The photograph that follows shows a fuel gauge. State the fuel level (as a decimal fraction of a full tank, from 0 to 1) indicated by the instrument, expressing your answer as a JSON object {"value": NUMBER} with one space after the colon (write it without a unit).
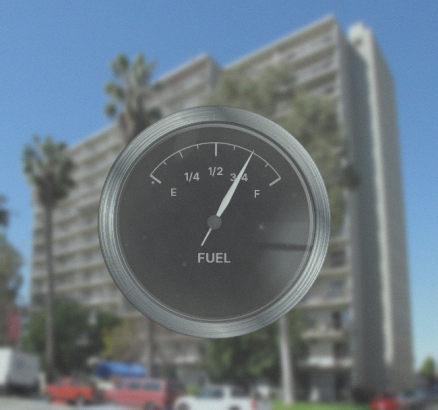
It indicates {"value": 0.75}
